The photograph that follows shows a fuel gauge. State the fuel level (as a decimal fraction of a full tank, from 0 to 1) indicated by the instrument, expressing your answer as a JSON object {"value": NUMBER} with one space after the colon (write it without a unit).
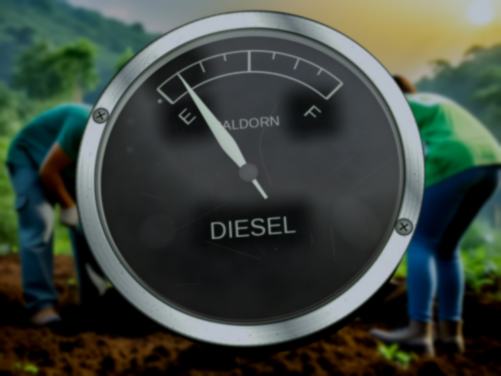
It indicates {"value": 0.125}
